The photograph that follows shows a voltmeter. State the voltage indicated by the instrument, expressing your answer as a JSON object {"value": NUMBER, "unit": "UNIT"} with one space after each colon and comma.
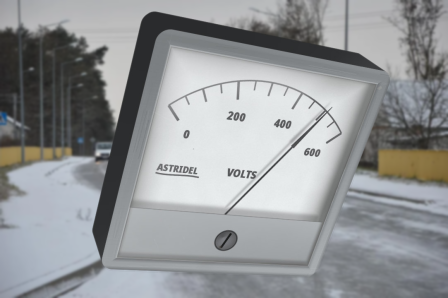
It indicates {"value": 500, "unit": "V"}
